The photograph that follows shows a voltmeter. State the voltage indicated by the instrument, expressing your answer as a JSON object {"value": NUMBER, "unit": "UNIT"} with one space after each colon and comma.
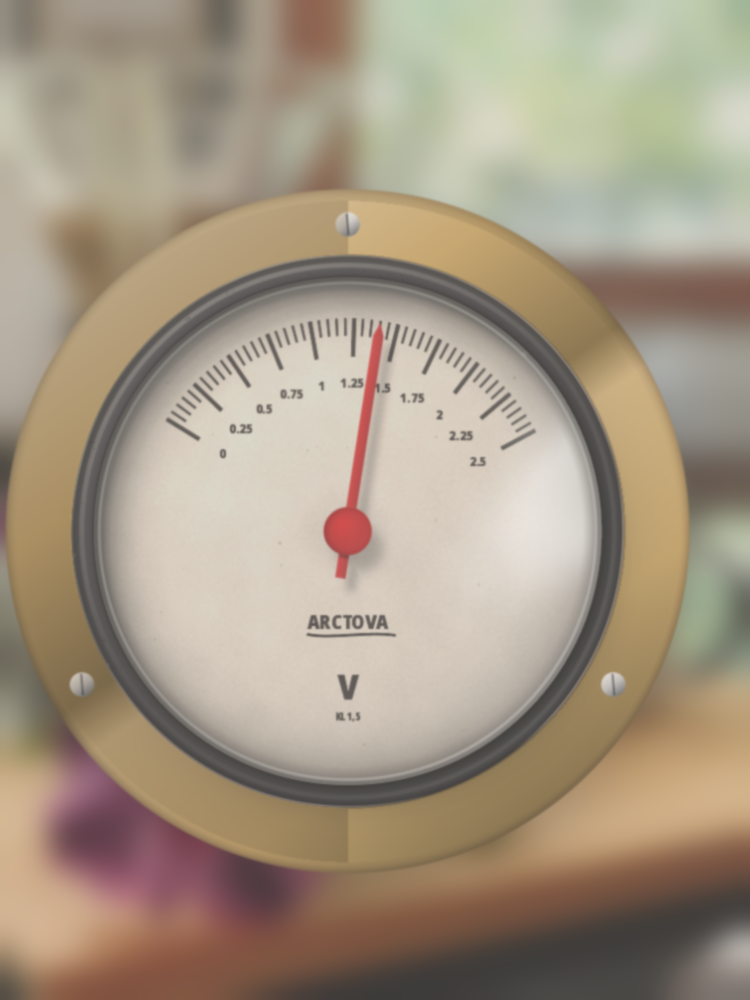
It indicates {"value": 1.4, "unit": "V"}
